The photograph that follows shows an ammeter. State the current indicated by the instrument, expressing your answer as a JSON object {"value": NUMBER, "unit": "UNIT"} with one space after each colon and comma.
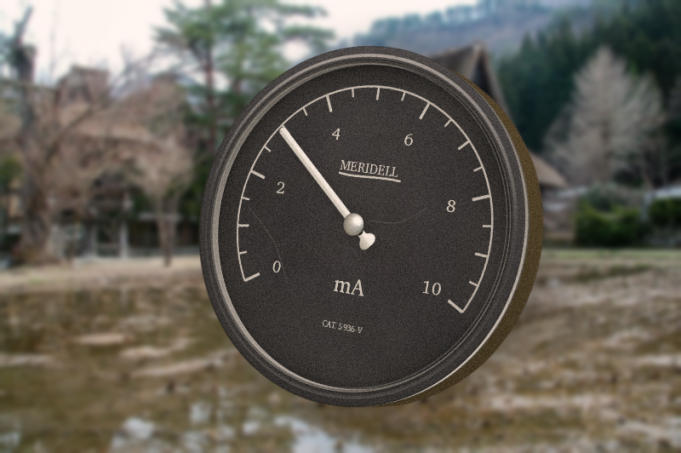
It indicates {"value": 3, "unit": "mA"}
